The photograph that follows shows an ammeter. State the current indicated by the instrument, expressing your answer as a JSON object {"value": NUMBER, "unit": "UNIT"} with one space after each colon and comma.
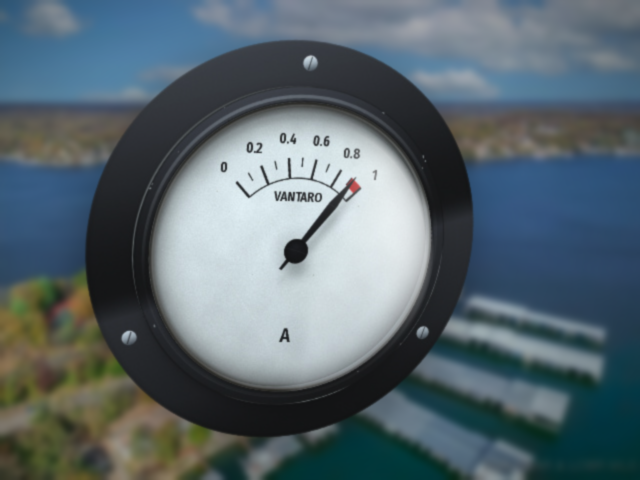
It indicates {"value": 0.9, "unit": "A"}
